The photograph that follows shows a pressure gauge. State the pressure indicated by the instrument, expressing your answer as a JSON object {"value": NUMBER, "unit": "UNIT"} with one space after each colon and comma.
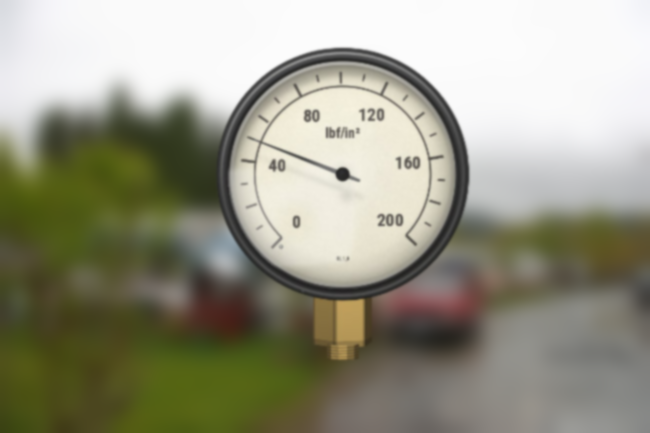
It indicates {"value": 50, "unit": "psi"}
